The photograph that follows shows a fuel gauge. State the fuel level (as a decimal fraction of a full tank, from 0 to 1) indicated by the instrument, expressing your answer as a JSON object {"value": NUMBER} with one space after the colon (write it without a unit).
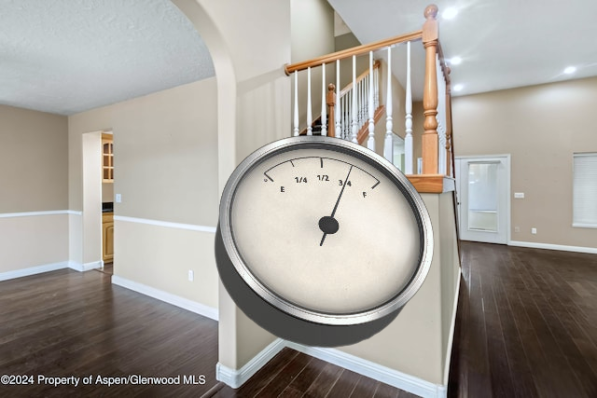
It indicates {"value": 0.75}
